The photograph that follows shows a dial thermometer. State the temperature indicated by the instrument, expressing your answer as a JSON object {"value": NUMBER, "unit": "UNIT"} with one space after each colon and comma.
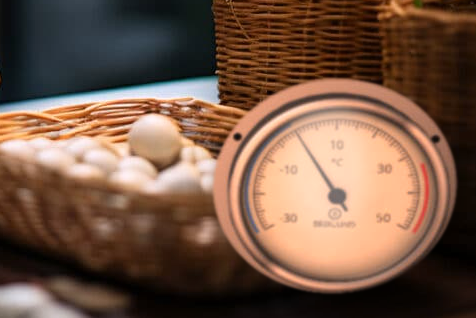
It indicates {"value": 0, "unit": "°C"}
